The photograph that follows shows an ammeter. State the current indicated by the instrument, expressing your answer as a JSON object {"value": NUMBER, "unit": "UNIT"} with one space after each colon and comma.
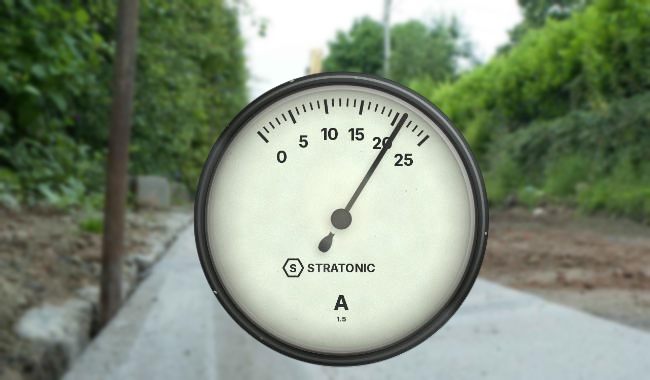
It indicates {"value": 21, "unit": "A"}
